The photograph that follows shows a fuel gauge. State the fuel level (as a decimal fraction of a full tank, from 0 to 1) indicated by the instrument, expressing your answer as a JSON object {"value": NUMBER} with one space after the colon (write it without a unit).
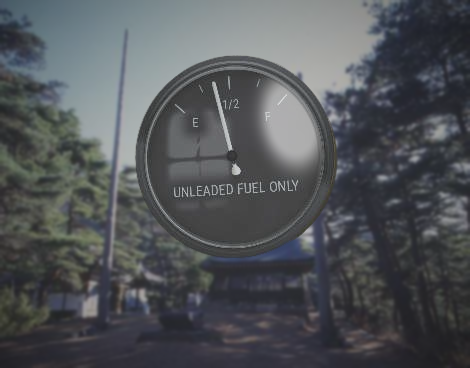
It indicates {"value": 0.375}
